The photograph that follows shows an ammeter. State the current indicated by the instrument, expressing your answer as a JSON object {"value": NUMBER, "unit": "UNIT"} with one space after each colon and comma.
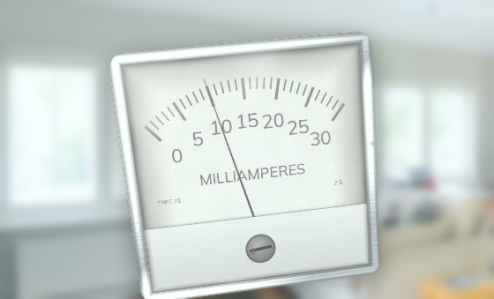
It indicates {"value": 10, "unit": "mA"}
